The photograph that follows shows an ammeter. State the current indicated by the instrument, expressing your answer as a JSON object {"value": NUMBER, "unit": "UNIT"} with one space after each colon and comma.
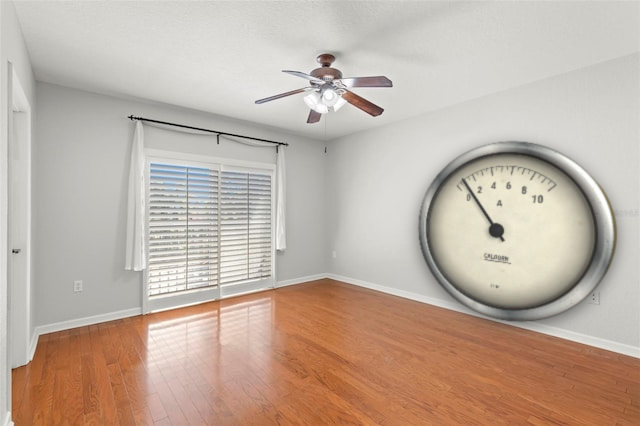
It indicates {"value": 1, "unit": "A"}
